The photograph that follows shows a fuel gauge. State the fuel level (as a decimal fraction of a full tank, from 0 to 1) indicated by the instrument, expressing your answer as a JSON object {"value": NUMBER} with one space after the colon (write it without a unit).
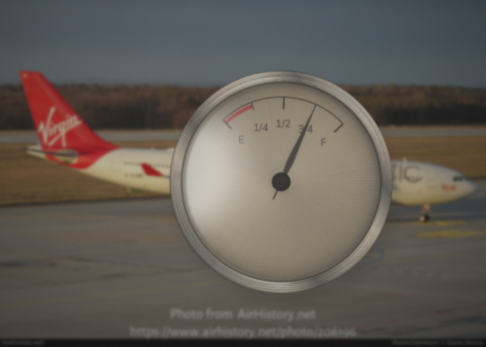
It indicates {"value": 0.75}
